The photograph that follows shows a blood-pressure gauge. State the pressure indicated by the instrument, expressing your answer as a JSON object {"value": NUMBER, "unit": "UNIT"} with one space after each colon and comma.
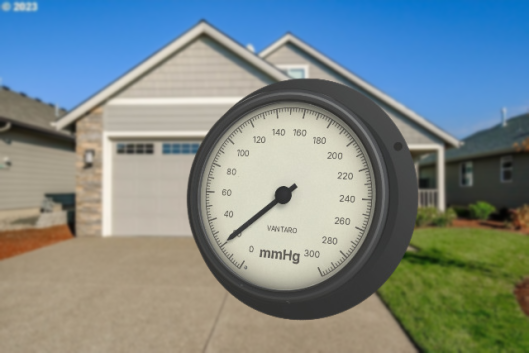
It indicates {"value": 20, "unit": "mmHg"}
